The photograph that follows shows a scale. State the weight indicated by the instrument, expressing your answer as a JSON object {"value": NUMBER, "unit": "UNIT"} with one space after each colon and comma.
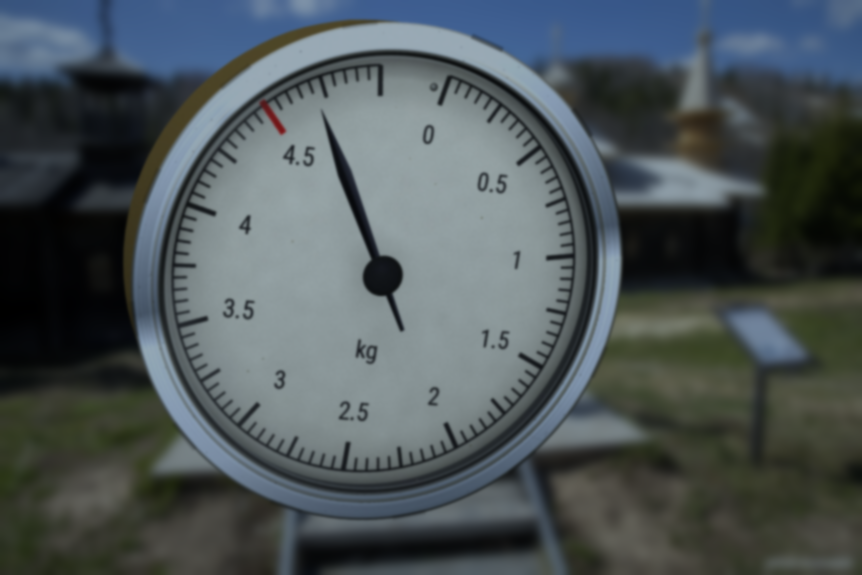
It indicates {"value": 4.7, "unit": "kg"}
